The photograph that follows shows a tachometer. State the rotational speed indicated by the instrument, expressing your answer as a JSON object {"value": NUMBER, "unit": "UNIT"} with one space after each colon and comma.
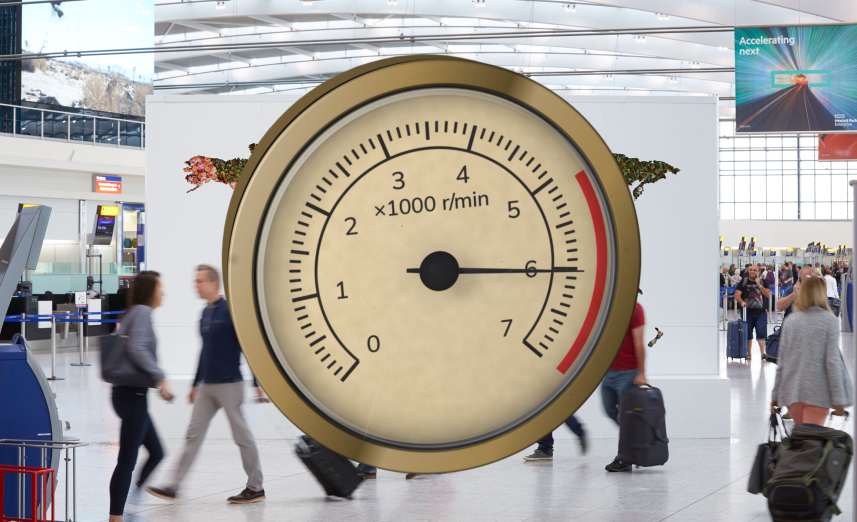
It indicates {"value": 6000, "unit": "rpm"}
